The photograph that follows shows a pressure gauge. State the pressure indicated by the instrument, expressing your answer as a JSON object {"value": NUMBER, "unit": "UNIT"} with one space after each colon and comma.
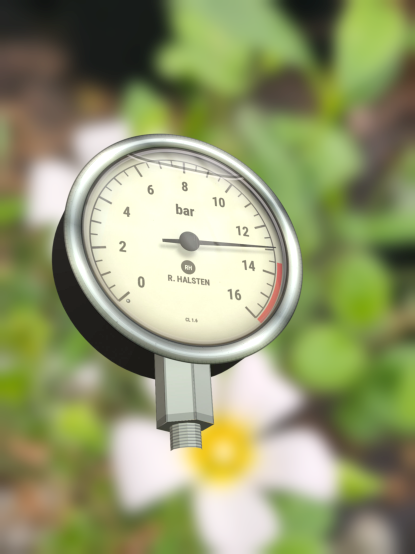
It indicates {"value": 13, "unit": "bar"}
